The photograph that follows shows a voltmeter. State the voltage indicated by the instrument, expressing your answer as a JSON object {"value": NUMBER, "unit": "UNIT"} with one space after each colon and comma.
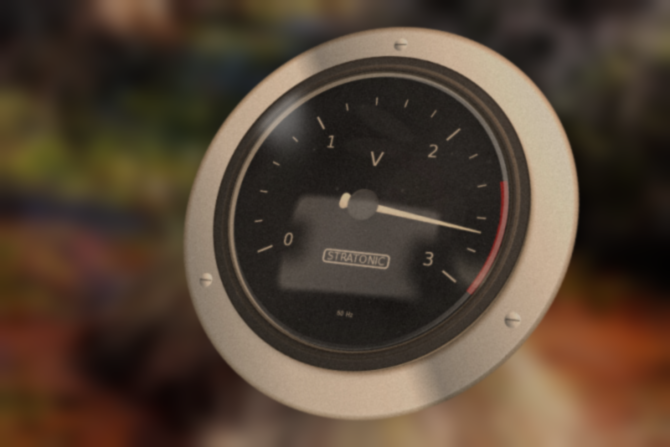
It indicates {"value": 2.7, "unit": "V"}
